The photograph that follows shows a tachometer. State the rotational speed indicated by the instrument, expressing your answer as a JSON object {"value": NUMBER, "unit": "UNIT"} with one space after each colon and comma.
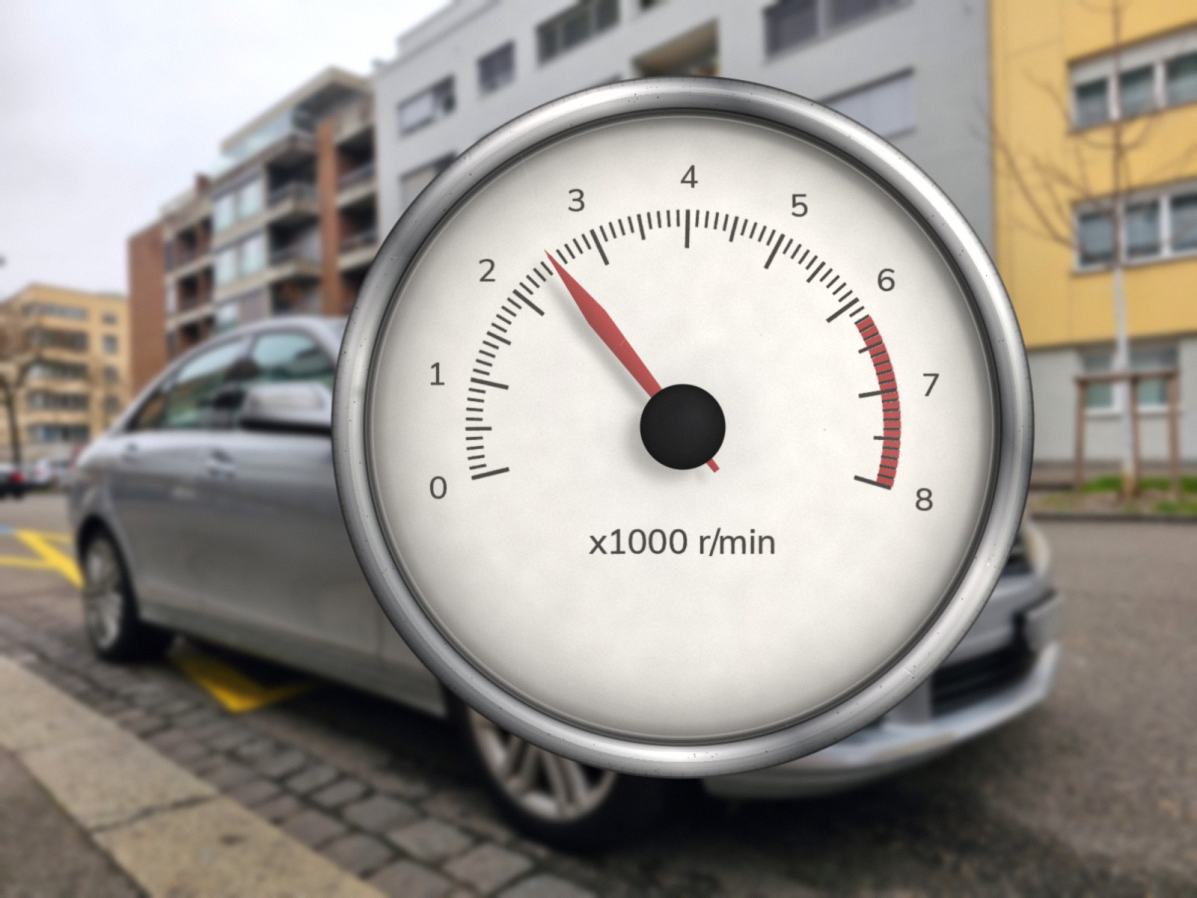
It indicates {"value": 2500, "unit": "rpm"}
